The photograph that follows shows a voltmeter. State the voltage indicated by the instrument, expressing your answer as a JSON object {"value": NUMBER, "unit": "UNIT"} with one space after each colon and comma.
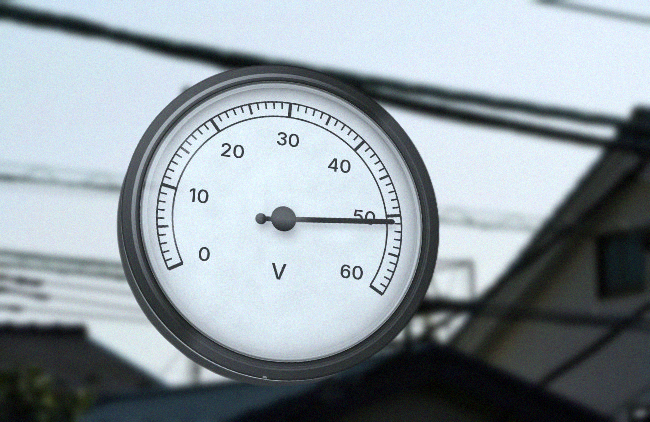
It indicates {"value": 51, "unit": "V"}
